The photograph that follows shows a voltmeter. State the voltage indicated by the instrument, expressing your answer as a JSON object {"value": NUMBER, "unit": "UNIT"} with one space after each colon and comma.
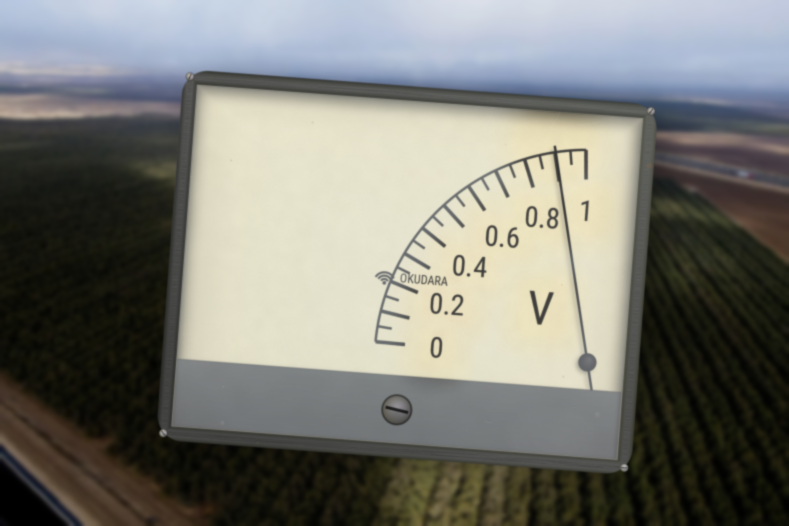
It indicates {"value": 0.9, "unit": "V"}
